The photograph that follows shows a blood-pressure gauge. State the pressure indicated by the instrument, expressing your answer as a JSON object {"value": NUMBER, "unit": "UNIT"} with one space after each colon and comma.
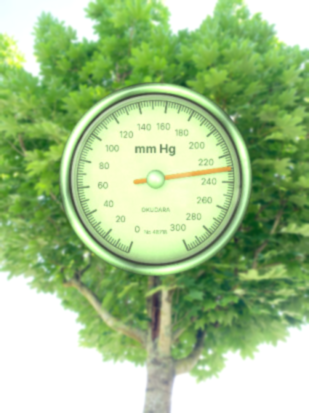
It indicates {"value": 230, "unit": "mmHg"}
